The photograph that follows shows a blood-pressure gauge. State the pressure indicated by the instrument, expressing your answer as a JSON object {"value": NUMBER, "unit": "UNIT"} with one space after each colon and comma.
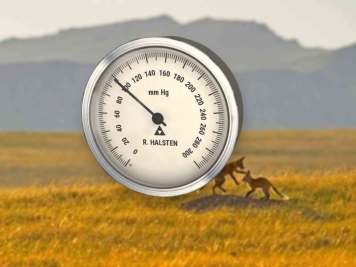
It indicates {"value": 100, "unit": "mmHg"}
